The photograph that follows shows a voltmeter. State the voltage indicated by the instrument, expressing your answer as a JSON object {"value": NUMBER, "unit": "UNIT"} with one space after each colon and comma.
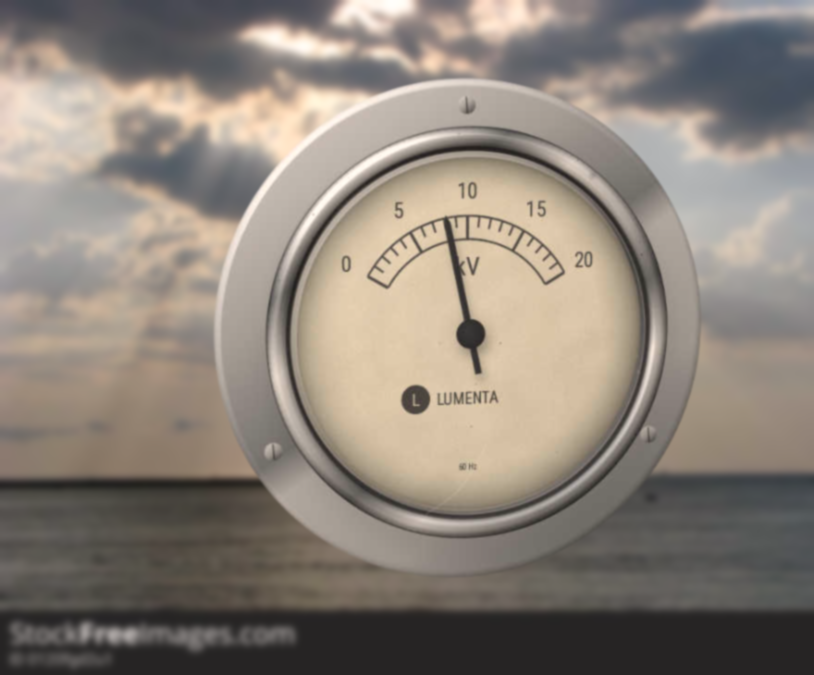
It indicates {"value": 8, "unit": "kV"}
